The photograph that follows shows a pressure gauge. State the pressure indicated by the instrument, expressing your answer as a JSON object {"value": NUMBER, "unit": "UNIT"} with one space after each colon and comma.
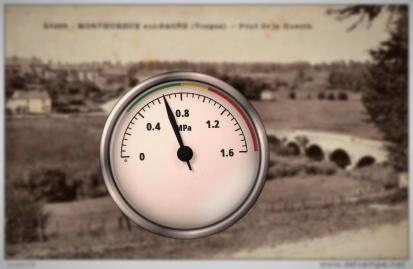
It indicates {"value": 0.65, "unit": "MPa"}
